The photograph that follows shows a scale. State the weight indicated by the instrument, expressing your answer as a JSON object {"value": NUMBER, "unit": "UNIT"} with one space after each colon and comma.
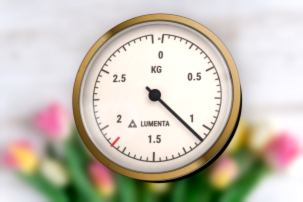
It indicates {"value": 1.1, "unit": "kg"}
